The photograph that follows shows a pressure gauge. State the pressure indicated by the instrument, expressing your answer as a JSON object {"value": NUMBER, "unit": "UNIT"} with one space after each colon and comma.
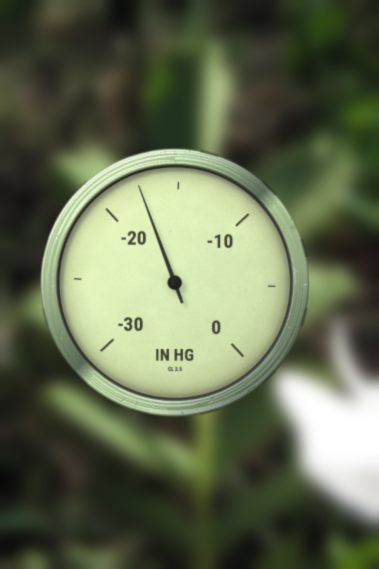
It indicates {"value": -17.5, "unit": "inHg"}
